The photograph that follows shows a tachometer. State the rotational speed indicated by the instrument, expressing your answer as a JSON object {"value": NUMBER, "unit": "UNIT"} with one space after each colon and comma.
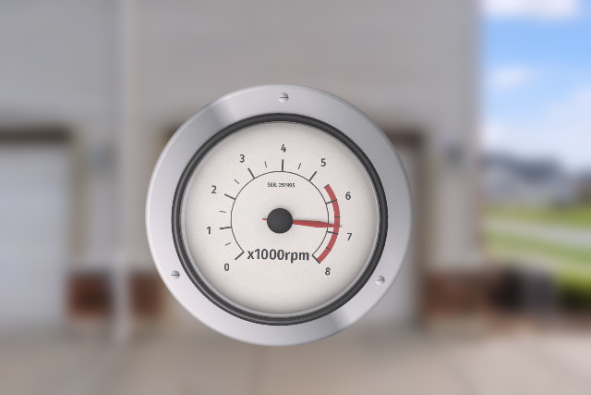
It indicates {"value": 6750, "unit": "rpm"}
